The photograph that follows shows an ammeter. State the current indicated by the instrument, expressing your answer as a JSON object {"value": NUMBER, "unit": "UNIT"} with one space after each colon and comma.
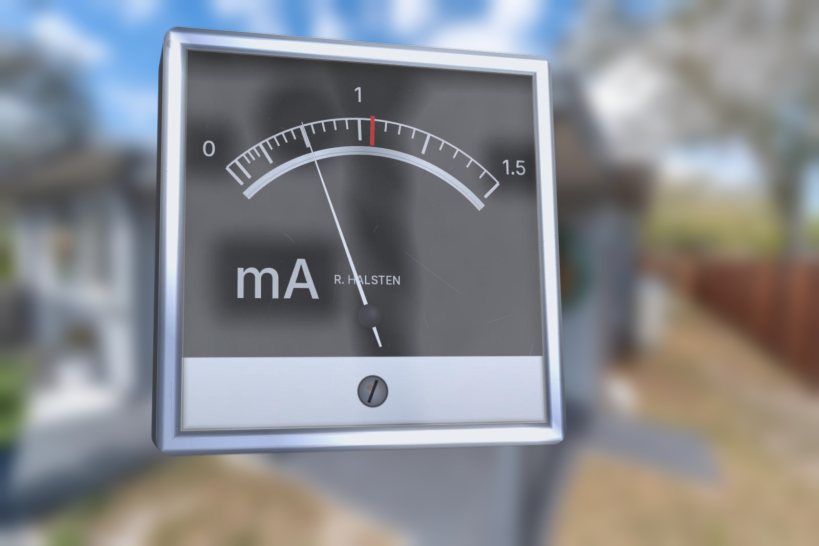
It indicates {"value": 0.75, "unit": "mA"}
